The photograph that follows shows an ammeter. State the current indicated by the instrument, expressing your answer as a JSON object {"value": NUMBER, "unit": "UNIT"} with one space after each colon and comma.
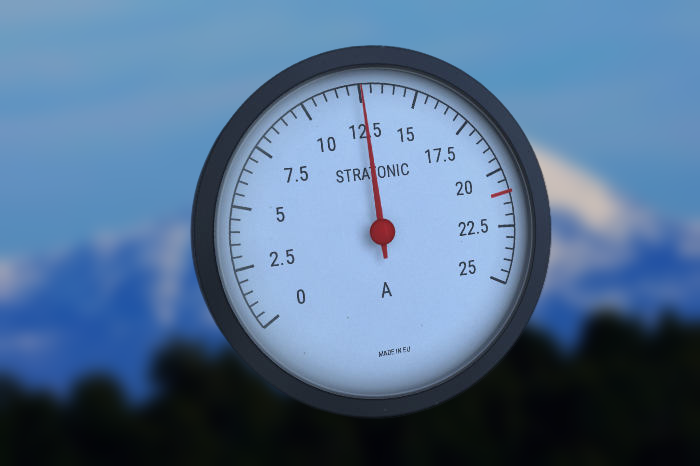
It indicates {"value": 12.5, "unit": "A"}
